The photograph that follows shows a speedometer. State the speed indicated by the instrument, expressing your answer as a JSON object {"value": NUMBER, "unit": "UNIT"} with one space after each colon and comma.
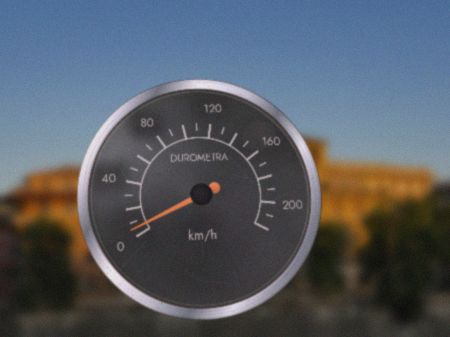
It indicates {"value": 5, "unit": "km/h"}
